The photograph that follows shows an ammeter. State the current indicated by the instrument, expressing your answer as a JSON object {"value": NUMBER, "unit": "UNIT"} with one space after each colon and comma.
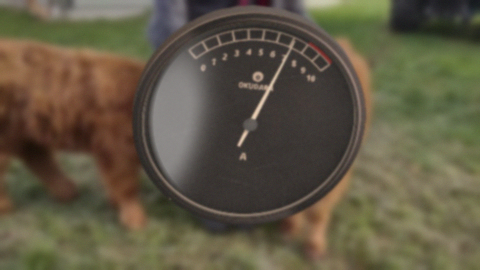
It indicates {"value": 7, "unit": "A"}
